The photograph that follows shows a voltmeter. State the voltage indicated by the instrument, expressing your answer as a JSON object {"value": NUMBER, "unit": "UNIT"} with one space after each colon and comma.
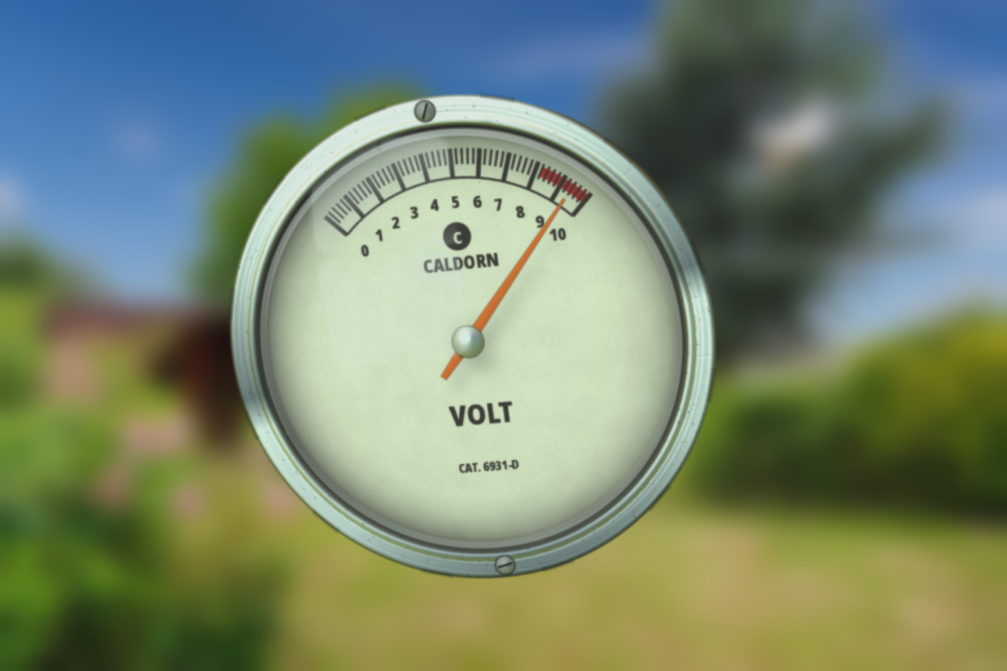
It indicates {"value": 9.4, "unit": "V"}
